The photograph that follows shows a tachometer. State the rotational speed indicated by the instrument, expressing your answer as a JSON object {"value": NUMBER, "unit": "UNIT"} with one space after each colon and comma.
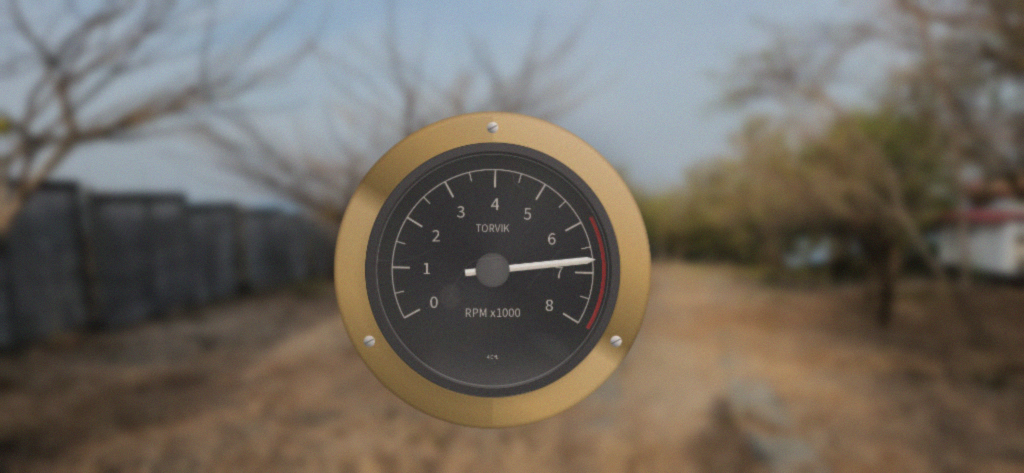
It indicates {"value": 6750, "unit": "rpm"}
